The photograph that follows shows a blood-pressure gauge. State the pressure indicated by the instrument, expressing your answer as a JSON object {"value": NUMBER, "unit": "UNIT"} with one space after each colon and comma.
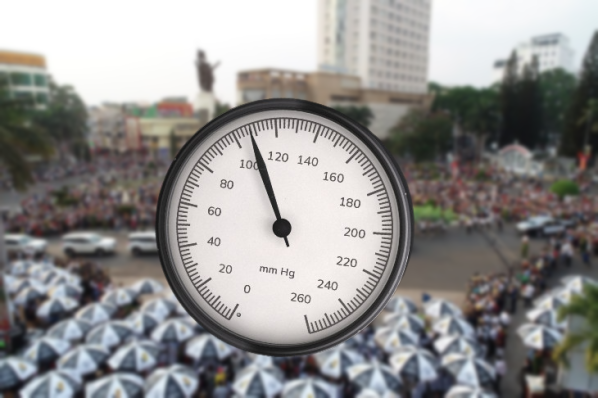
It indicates {"value": 108, "unit": "mmHg"}
